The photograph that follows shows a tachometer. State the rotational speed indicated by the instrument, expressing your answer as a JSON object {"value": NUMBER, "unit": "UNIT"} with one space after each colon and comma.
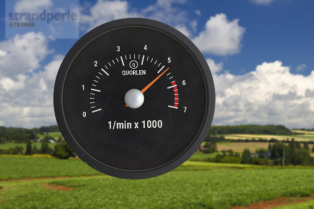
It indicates {"value": 5200, "unit": "rpm"}
